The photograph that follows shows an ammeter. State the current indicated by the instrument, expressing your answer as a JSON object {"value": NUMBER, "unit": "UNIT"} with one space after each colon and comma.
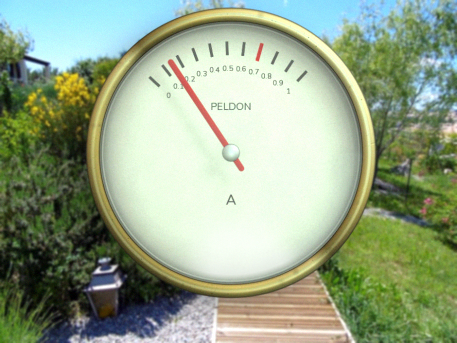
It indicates {"value": 0.15, "unit": "A"}
